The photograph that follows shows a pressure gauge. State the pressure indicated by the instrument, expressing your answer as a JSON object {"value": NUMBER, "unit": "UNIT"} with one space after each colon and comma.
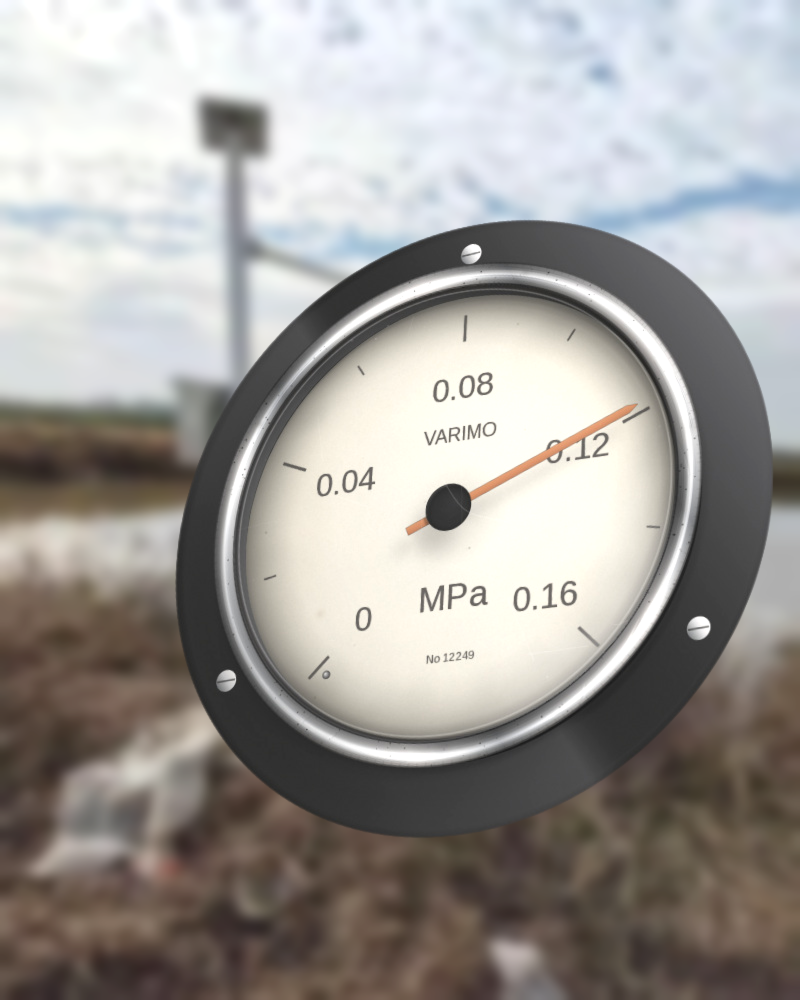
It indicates {"value": 0.12, "unit": "MPa"}
